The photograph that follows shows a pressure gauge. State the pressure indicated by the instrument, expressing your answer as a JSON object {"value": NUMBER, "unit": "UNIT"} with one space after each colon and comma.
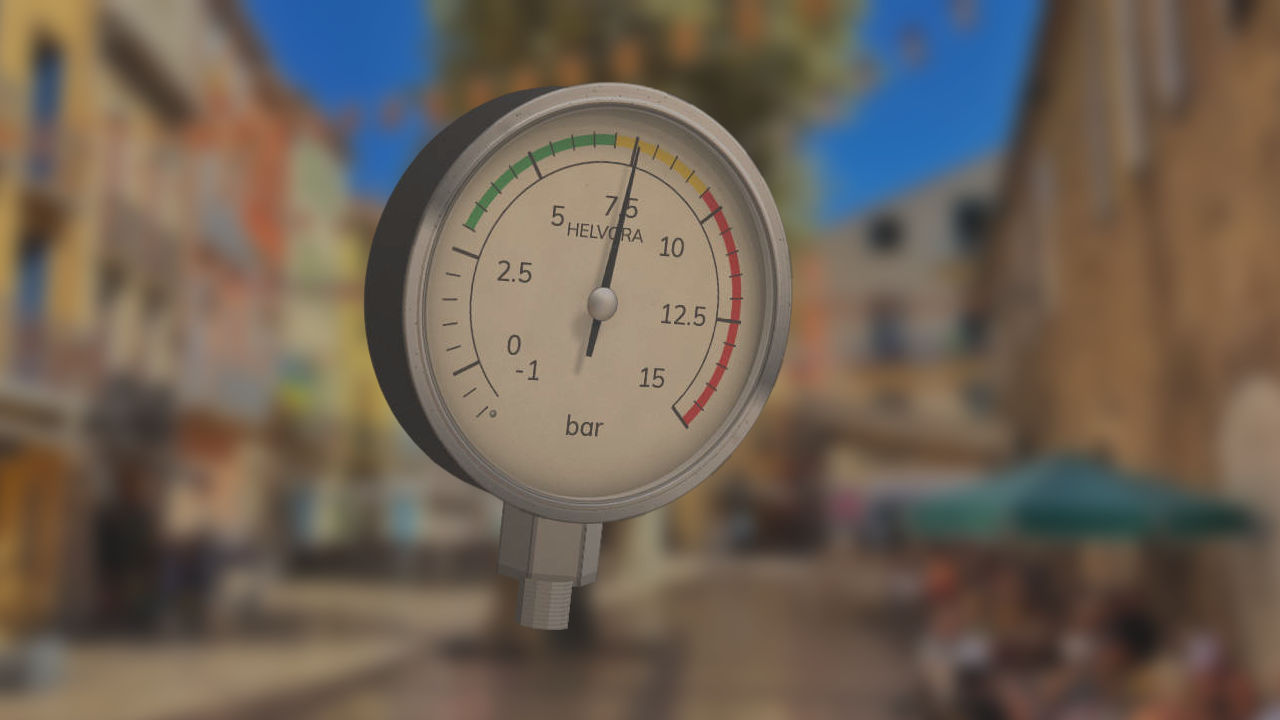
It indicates {"value": 7.5, "unit": "bar"}
